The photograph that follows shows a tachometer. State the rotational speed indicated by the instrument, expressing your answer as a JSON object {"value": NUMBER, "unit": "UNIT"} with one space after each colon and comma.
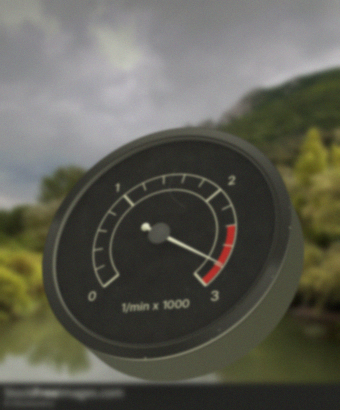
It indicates {"value": 2800, "unit": "rpm"}
